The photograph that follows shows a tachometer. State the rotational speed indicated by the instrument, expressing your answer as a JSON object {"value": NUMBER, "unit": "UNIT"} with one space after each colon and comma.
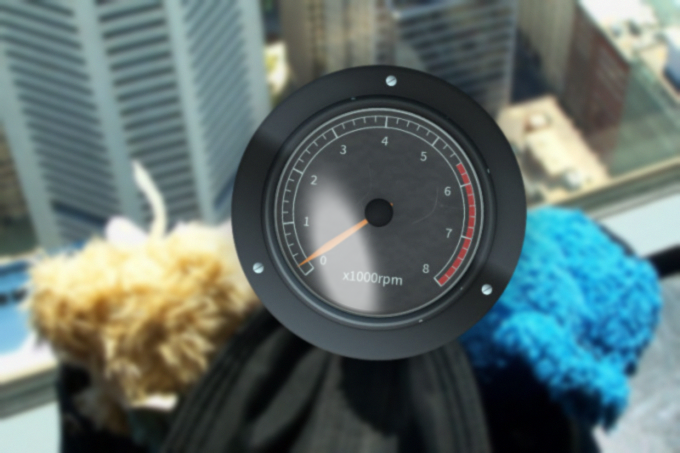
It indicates {"value": 200, "unit": "rpm"}
